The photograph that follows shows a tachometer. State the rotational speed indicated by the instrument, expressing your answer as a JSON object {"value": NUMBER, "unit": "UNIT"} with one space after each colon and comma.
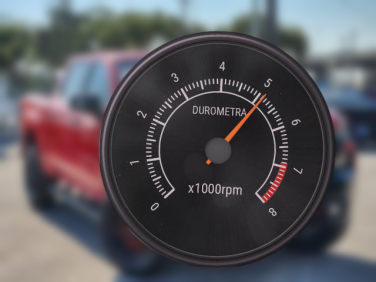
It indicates {"value": 5100, "unit": "rpm"}
